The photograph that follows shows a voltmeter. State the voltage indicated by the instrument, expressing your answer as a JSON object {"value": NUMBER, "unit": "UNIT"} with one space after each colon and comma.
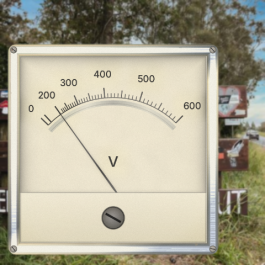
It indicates {"value": 200, "unit": "V"}
